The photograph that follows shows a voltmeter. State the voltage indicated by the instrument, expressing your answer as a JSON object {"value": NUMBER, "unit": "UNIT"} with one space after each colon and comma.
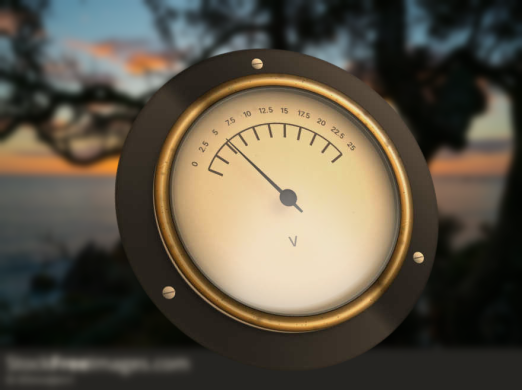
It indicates {"value": 5, "unit": "V"}
